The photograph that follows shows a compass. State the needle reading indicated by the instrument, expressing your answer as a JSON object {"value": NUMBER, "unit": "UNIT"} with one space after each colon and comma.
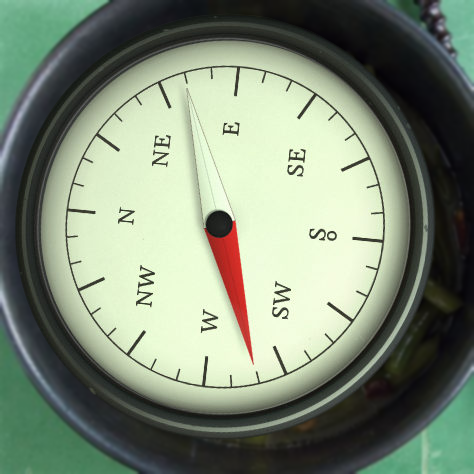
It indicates {"value": 250, "unit": "°"}
